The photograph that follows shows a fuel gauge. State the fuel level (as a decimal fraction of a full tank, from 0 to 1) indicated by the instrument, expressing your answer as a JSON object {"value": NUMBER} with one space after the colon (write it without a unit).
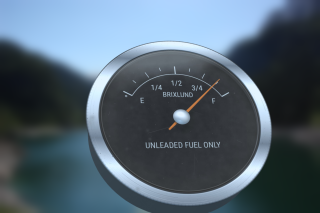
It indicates {"value": 0.875}
